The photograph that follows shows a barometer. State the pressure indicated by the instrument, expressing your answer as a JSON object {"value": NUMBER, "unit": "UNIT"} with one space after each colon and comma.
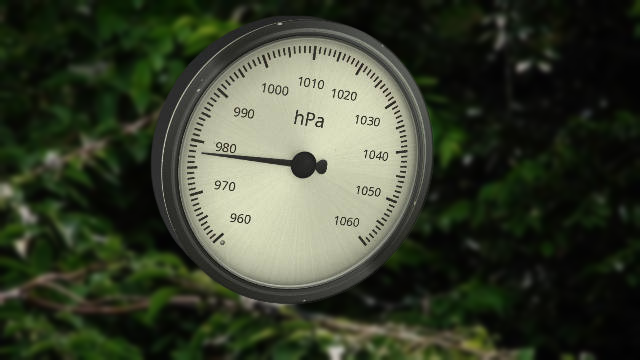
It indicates {"value": 978, "unit": "hPa"}
